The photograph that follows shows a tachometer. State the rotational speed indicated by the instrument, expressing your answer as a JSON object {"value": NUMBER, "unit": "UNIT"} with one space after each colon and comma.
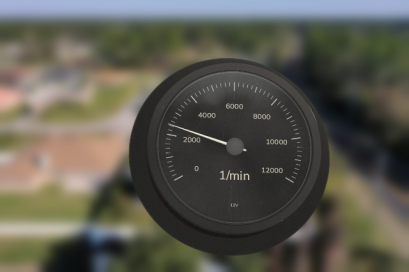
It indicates {"value": 2400, "unit": "rpm"}
